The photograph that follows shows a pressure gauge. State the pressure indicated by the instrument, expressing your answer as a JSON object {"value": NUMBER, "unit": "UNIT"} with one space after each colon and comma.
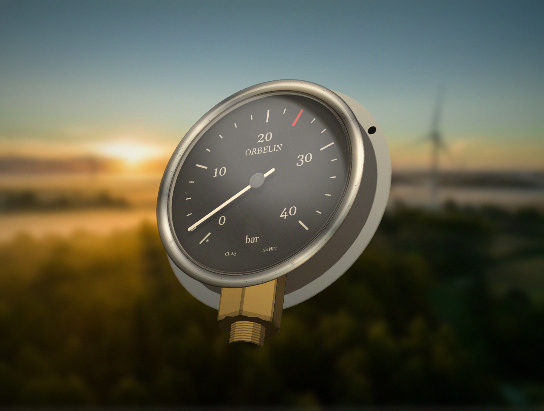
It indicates {"value": 2, "unit": "bar"}
